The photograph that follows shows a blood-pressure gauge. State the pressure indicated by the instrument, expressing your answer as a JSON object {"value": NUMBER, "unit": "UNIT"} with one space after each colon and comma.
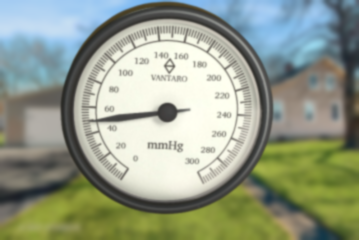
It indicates {"value": 50, "unit": "mmHg"}
